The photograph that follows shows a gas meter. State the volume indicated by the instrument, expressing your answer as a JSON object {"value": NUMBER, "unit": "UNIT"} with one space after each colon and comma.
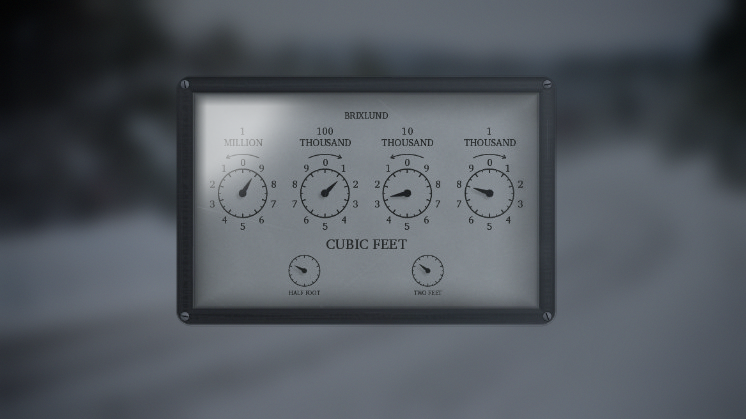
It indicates {"value": 912800, "unit": "ft³"}
